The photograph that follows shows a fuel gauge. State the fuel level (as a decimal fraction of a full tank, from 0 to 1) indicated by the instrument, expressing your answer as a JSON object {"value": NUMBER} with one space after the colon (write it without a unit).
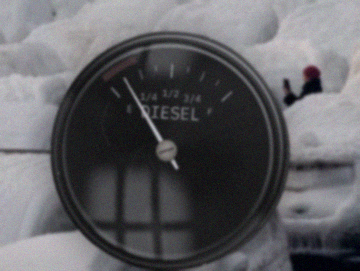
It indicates {"value": 0.125}
